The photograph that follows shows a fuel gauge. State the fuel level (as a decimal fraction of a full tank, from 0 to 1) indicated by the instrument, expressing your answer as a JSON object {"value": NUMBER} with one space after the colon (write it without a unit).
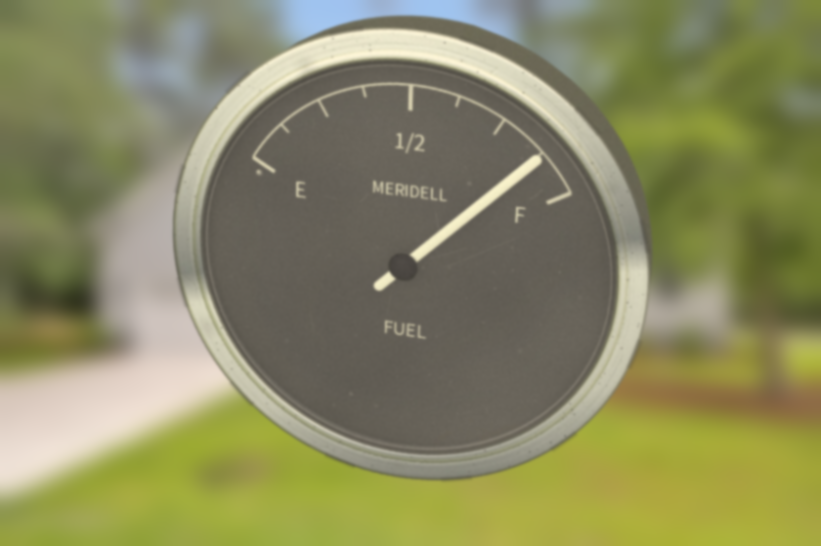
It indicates {"value": 0.875}
